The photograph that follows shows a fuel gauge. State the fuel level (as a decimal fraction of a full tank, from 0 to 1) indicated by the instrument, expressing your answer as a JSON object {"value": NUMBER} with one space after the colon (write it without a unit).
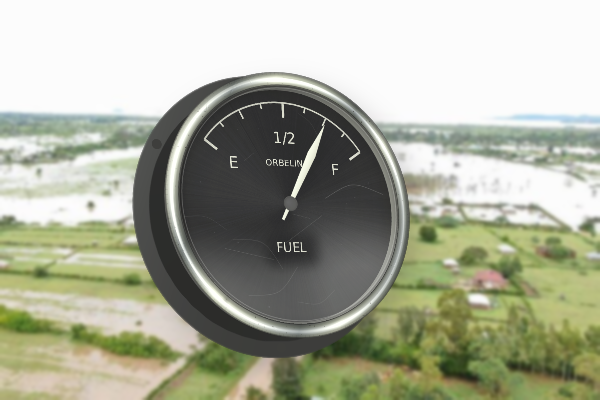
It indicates {"value": 0.75}
